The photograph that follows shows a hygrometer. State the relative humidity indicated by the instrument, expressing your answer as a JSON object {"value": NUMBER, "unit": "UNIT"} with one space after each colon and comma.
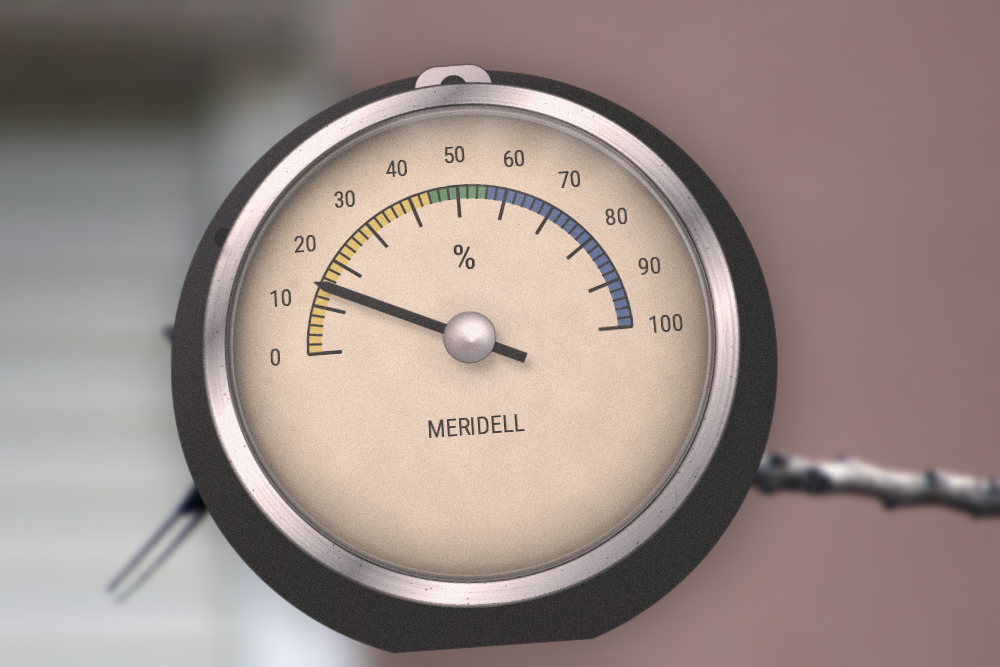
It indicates {"value": 14, "unit": "%"}
